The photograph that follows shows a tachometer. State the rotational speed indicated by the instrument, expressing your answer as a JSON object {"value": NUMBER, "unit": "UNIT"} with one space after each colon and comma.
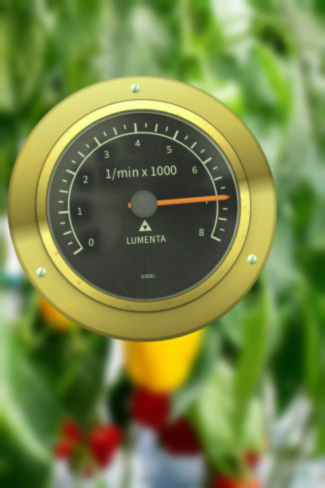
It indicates {"value": 7000, "unit": "rpm"}
